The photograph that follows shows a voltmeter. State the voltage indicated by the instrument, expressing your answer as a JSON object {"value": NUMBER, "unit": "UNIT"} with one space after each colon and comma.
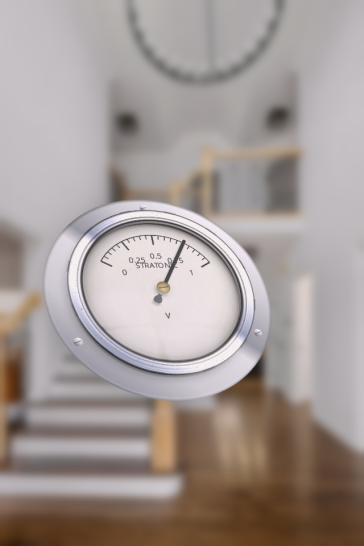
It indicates {"value": 0.75, "unit": "V"}
